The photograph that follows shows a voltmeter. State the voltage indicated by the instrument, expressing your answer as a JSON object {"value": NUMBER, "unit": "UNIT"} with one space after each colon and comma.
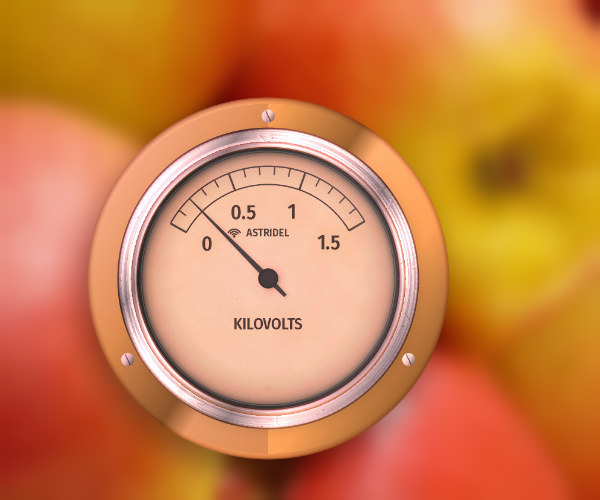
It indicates {"value": 0.2, "unit": "kV"}
